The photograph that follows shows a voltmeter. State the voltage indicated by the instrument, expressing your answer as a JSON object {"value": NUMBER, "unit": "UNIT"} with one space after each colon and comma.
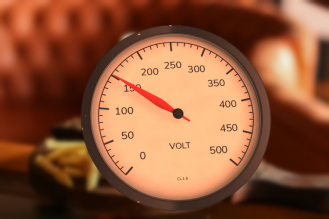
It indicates {"value": 150, "unit": "V"}
